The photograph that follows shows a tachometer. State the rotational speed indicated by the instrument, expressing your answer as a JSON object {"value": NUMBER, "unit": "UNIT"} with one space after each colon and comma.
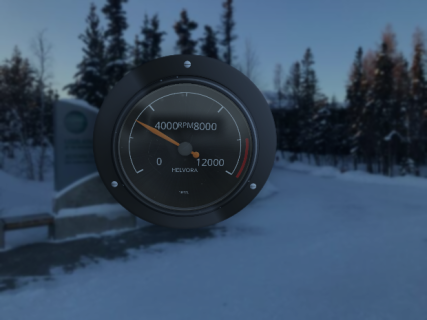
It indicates {"value": 3000, "unit": "rpm"}
